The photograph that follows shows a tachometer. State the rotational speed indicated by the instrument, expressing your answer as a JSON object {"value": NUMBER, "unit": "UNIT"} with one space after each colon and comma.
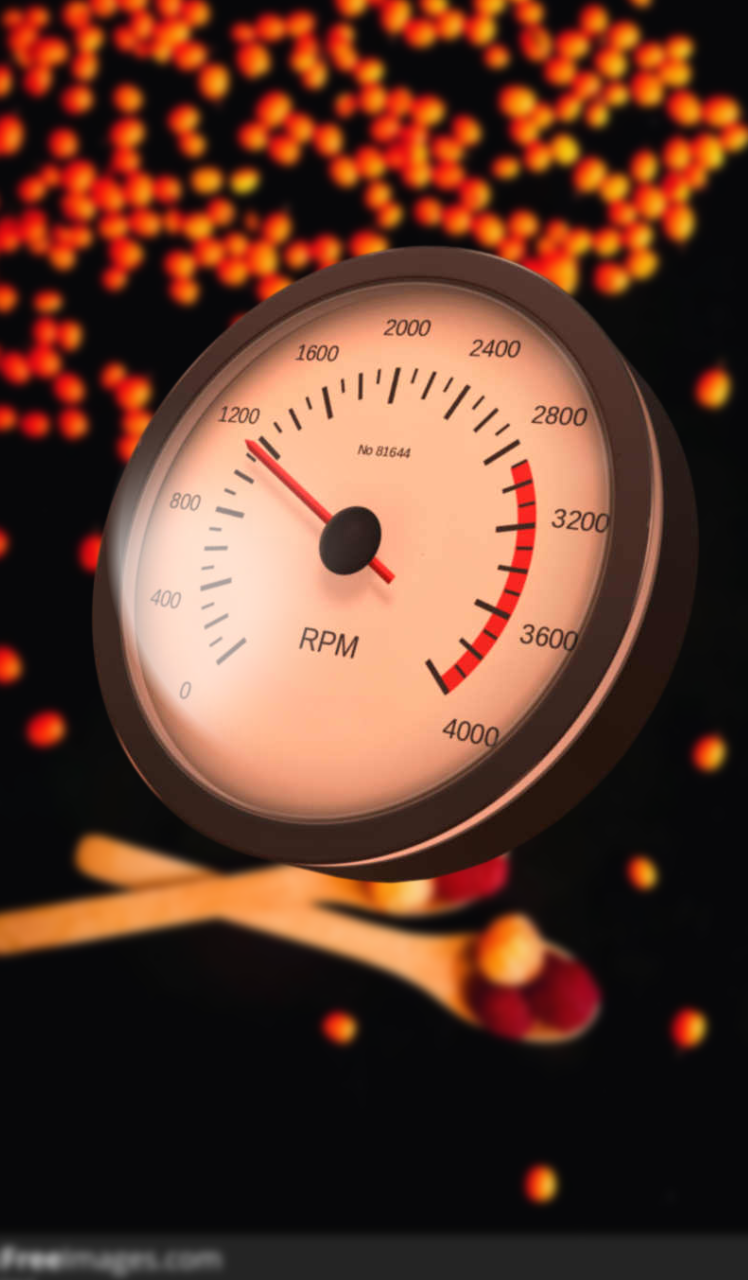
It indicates {"value": 1150, "unit": "rpm"}
